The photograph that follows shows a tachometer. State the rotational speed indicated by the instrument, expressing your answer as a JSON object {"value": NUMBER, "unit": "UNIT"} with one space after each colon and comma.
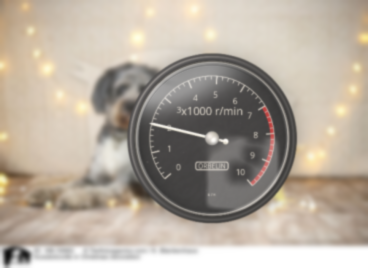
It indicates {"value": 2000, "unit": "rpm"}
